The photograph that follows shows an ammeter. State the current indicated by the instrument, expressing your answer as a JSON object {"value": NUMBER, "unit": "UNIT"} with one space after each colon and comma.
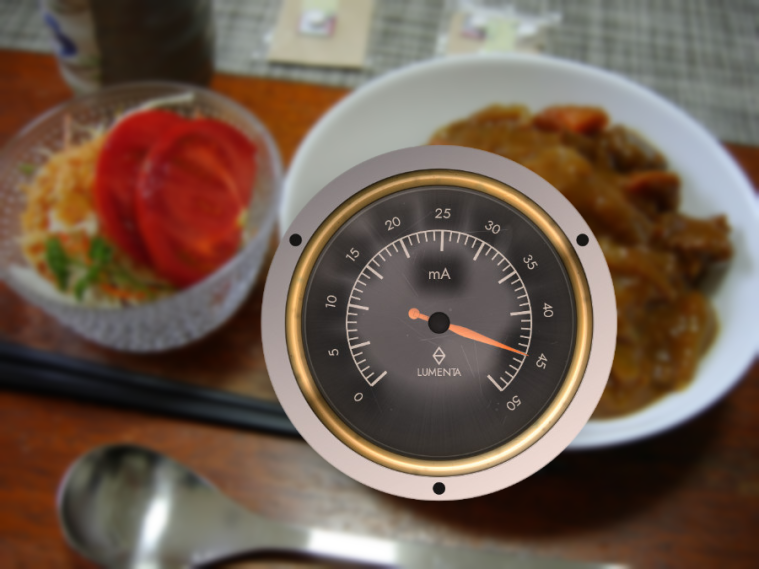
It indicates {"value": 45, "unit": "mA"}
